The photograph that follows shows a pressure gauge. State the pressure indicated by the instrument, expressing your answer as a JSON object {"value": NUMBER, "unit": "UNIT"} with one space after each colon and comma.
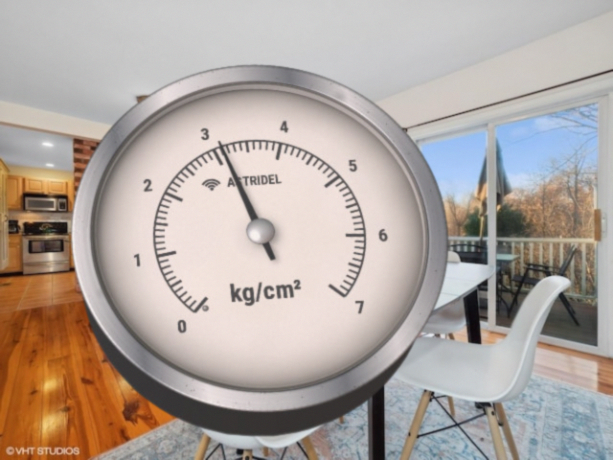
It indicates {"value": 3.1, "unit": "kg/cm²"}
